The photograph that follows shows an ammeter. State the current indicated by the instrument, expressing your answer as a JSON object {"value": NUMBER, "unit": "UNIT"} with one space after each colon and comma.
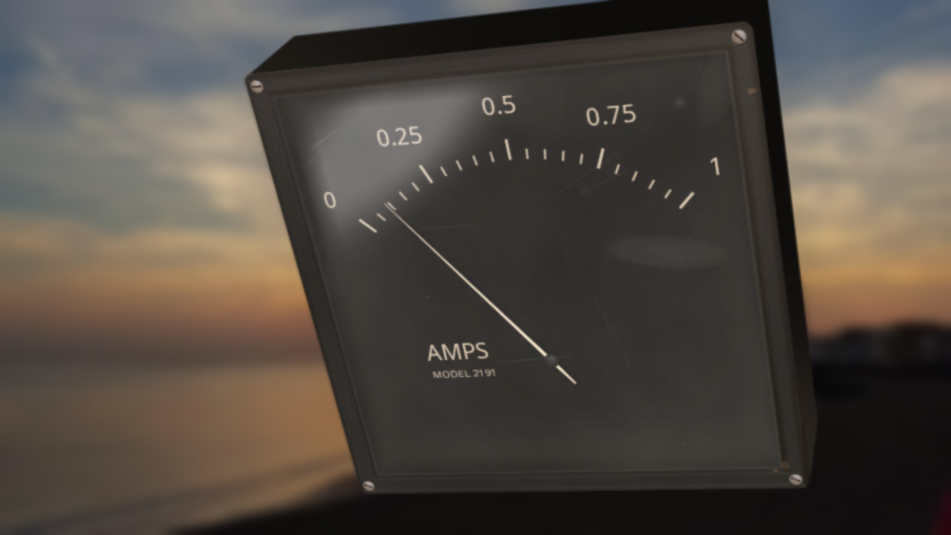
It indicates {"value": 0.1, "unit": "A"}
